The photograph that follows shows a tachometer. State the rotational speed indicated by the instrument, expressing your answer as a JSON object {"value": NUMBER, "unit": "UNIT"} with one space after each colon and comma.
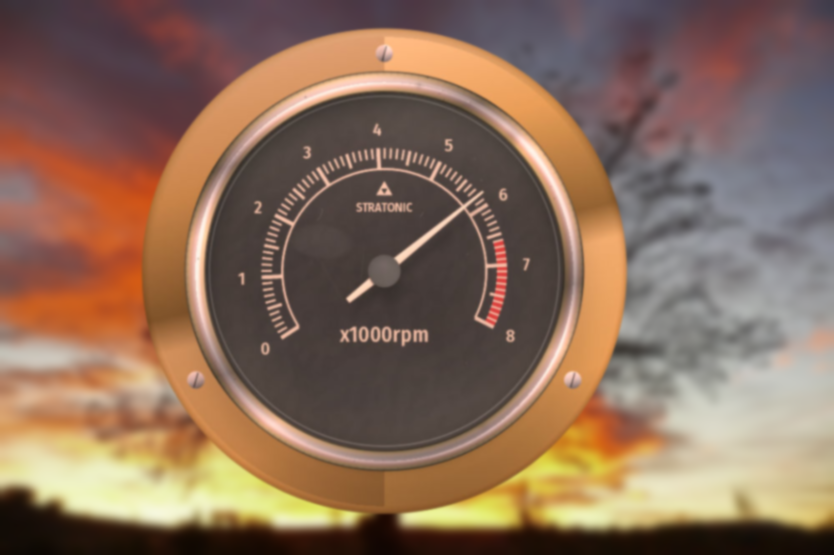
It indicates {"value": 5800, "unit": "rpm"}
